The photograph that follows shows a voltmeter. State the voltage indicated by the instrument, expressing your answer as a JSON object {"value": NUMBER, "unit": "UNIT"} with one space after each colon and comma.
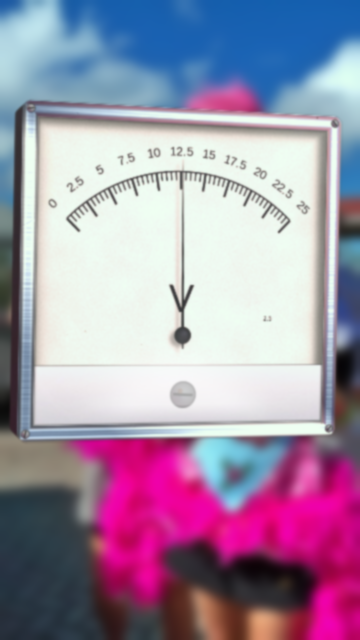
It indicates {"value": 12.5, "unit": "V"}
